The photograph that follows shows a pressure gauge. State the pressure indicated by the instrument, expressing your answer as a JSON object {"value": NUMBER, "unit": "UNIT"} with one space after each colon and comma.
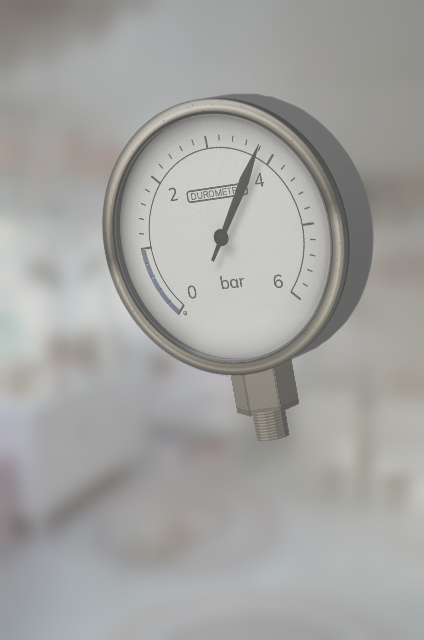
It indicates {"value": 3.8, "unit": "bar"}
